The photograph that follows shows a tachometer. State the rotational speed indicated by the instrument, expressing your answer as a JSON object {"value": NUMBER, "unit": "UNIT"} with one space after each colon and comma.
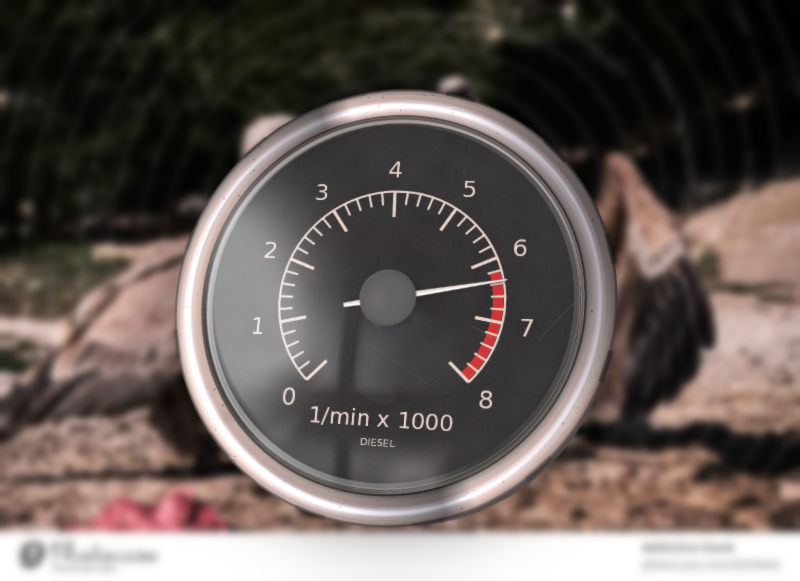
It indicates {"value": 6400, "unit": "rpm"}
